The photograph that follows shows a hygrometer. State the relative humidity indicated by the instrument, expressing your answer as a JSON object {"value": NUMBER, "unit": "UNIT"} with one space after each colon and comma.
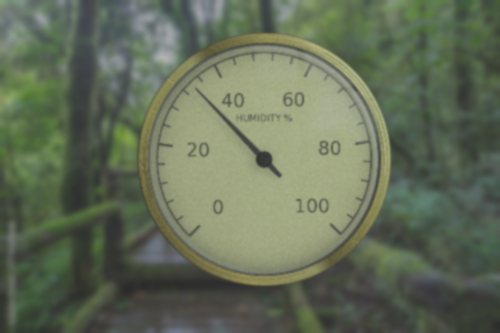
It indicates {"value": 34, "unit": "%"}
